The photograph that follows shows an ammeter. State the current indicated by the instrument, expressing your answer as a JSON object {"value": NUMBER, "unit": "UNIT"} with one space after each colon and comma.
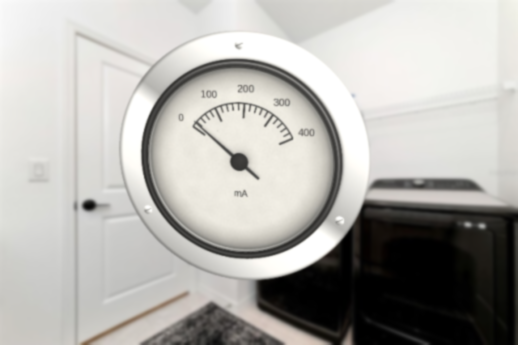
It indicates {"value": 20, "unit": "mA"}
